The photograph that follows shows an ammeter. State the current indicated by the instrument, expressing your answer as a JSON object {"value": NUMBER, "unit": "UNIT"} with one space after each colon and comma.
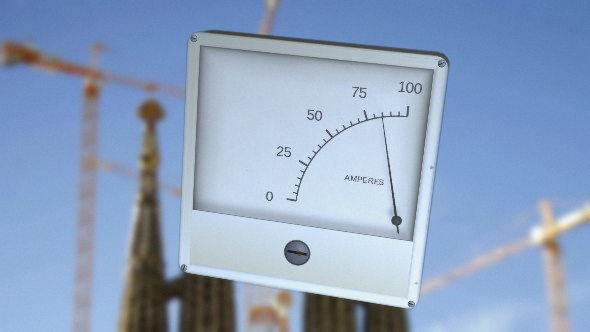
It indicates {"value": 85, "unit": "A"}
